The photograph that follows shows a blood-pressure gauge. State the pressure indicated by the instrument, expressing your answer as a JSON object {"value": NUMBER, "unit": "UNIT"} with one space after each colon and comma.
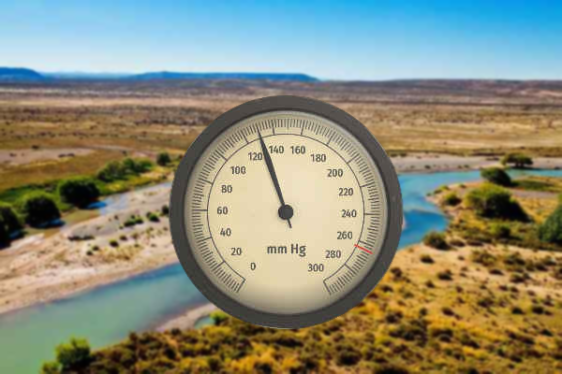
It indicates {"value": 130, "unit": "mmHg"}
